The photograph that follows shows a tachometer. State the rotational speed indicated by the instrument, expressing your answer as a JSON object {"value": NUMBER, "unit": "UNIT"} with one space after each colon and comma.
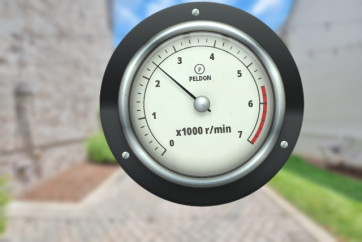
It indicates {"value": 2400, "unit": "rpm"}
